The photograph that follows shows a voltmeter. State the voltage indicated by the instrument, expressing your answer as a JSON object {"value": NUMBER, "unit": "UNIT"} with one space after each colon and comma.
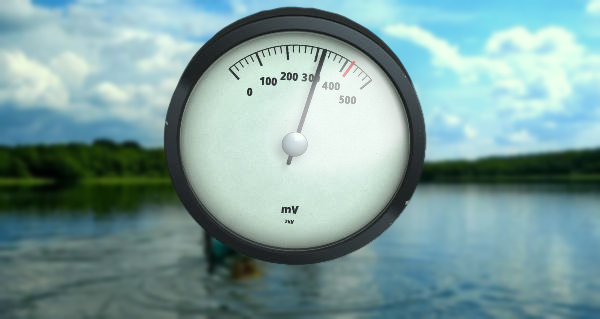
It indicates {"value": 320, "unit": "mV"}
